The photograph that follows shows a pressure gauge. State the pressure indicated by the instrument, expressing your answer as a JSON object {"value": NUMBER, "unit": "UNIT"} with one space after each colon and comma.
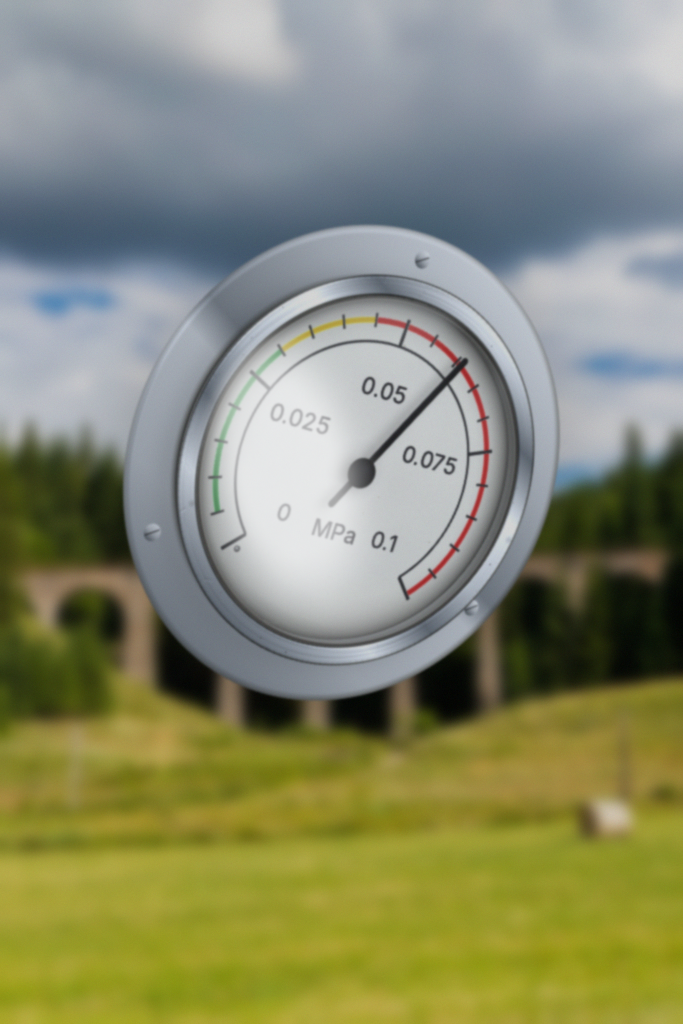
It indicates {"value": 0.06, "unit": "MPa"}
